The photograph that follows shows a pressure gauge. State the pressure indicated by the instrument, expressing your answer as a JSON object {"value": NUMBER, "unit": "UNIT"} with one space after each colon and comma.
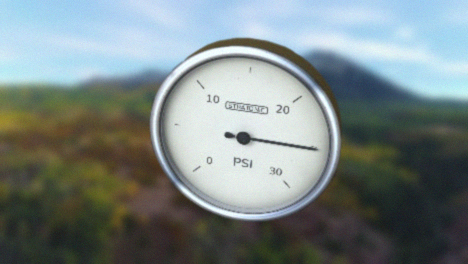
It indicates {"value": 25, "unit": "psi"}
